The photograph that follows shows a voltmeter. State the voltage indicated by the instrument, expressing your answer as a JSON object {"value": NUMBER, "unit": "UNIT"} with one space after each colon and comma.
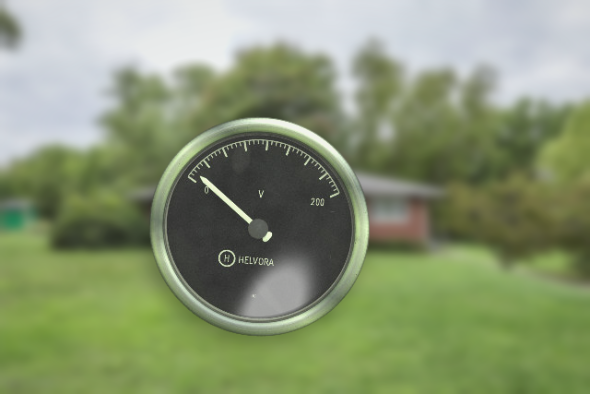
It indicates {"value": 10, "unit": "V"}
